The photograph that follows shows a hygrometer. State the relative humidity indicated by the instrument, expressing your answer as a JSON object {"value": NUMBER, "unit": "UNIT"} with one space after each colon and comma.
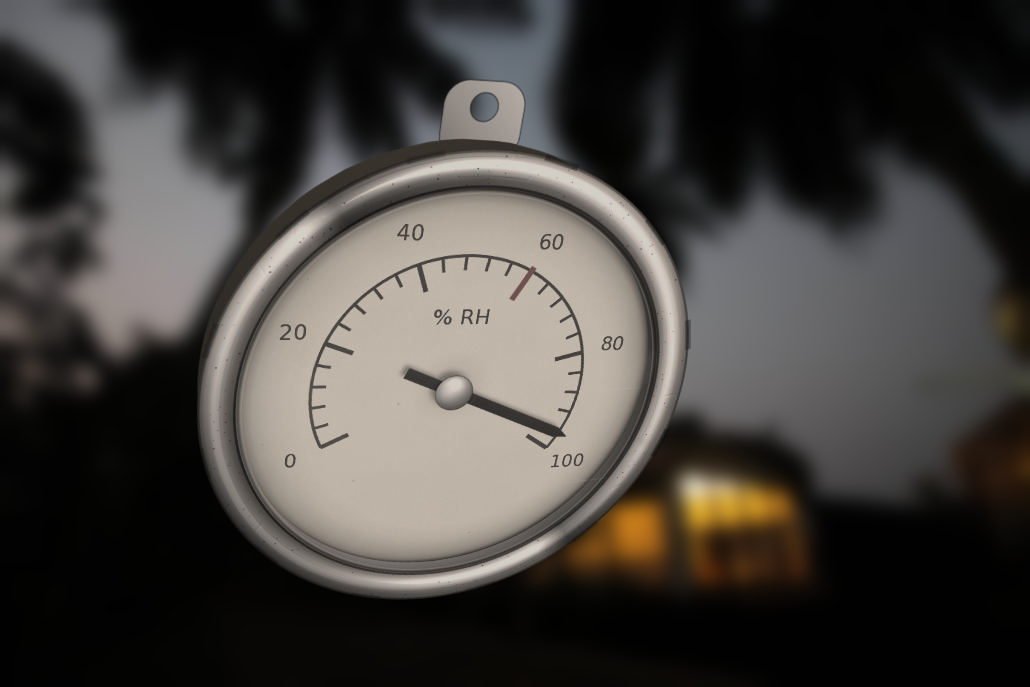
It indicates {"value": 96, "unit": "%"}
